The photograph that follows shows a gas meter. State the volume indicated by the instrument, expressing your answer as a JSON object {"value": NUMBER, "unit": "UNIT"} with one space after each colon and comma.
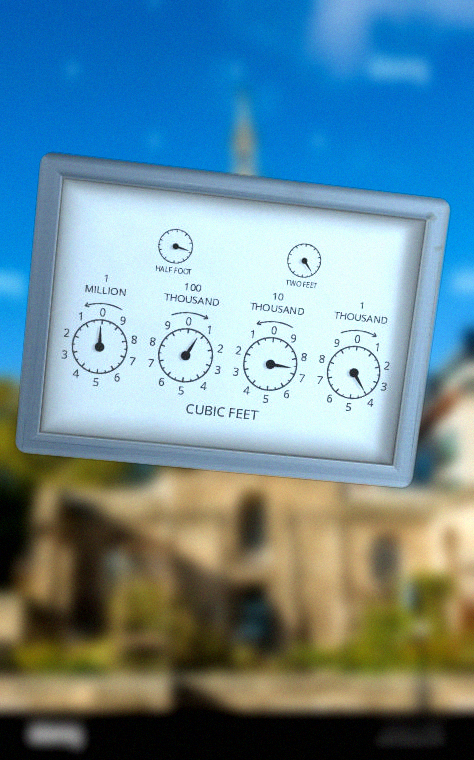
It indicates {"value": 7400, "unit": "ft³"}
